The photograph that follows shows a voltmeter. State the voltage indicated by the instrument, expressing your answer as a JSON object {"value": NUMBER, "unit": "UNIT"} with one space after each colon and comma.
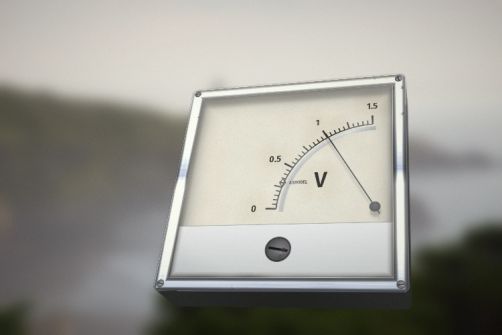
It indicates {"value": 1, "unit": "V"}
